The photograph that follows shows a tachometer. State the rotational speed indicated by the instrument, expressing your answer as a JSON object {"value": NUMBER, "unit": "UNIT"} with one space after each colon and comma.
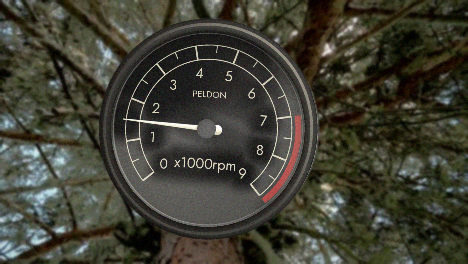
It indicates {"value": 1500, "unit": "rpm"}
